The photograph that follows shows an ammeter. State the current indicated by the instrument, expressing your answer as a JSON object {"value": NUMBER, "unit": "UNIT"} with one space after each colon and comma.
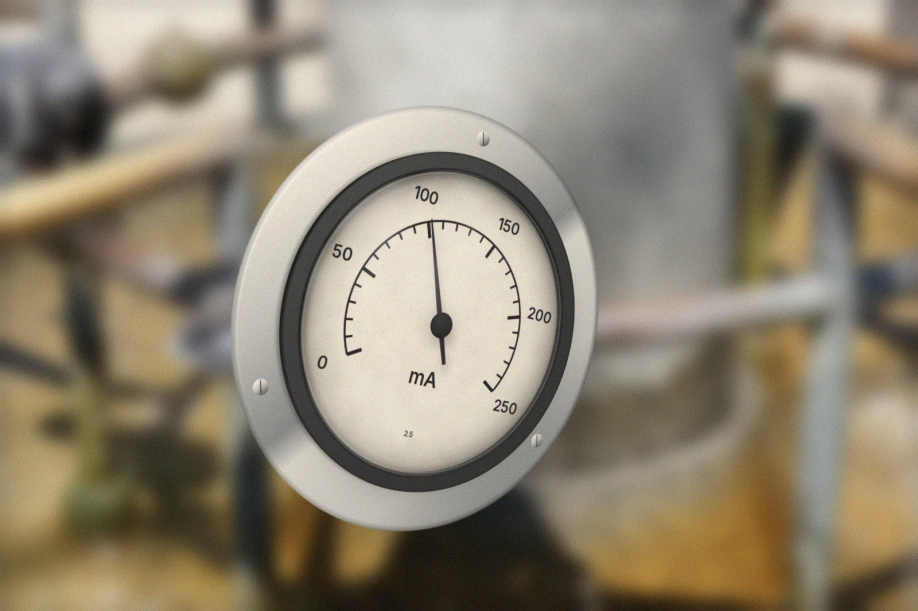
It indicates {"value": 100, "unit": "mA"}
